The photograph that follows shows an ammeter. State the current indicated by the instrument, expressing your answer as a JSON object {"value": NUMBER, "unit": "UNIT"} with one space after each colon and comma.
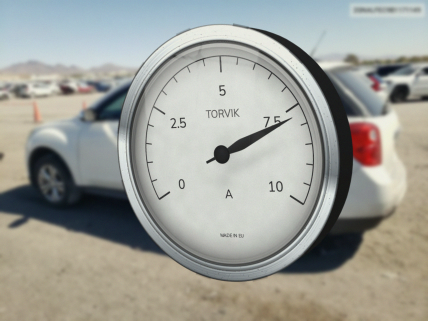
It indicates {"value": 7.75, "unit": "A"}
